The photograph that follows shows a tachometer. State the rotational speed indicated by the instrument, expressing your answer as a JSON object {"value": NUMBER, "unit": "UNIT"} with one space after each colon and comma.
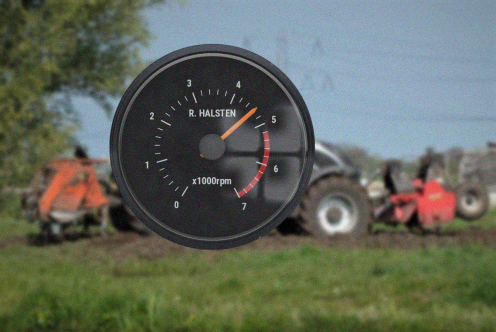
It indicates {"value": 4600, "unit": "rpm"}
